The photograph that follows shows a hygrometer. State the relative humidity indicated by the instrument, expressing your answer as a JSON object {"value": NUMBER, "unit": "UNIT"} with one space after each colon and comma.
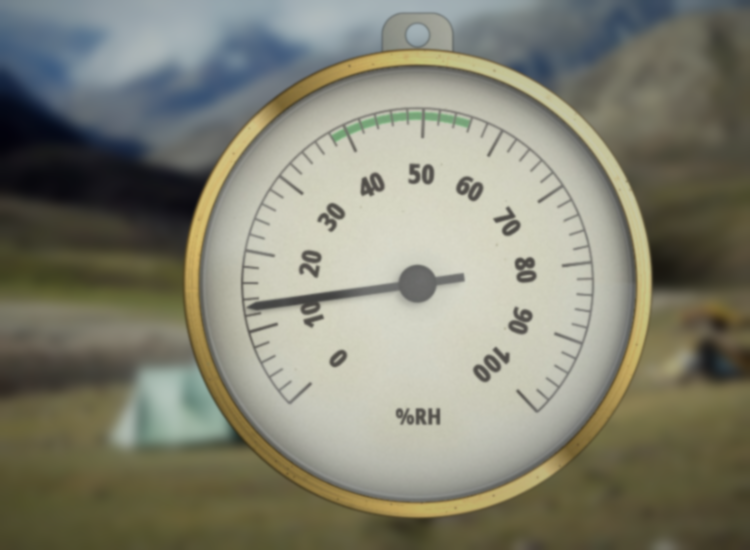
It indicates {"value": 13, "unit": "%"}
